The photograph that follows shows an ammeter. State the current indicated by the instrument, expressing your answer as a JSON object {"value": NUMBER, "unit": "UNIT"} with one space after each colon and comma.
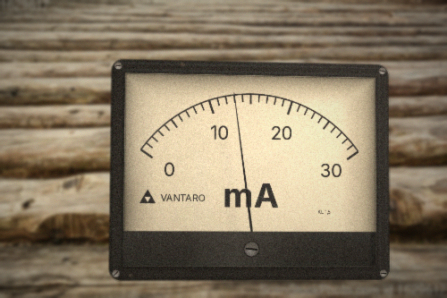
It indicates {"value": 13, "unit": "mA"}
